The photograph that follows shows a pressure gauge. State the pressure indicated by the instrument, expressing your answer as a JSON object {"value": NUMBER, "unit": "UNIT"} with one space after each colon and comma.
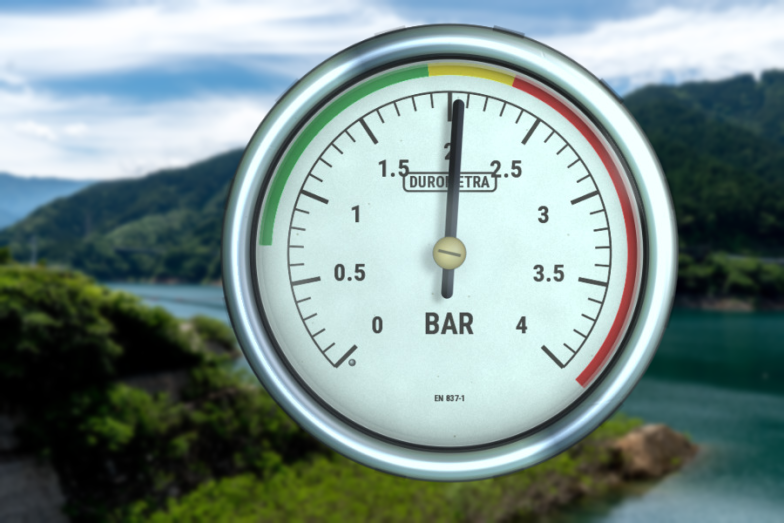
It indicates {"value": 2.05, "unit": "bar"}
